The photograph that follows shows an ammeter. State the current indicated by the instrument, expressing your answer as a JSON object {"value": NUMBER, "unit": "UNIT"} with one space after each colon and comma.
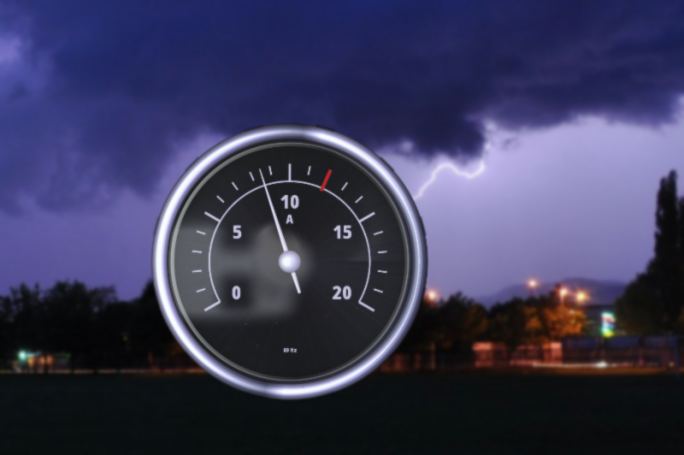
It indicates {"value": 8.5, "unit": "A"}
